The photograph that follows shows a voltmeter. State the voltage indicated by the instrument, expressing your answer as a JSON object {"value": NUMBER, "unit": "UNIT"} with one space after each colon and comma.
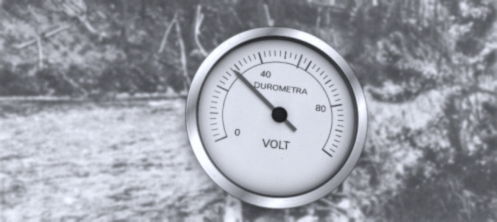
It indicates {"value": 28, "unit": "V"}
